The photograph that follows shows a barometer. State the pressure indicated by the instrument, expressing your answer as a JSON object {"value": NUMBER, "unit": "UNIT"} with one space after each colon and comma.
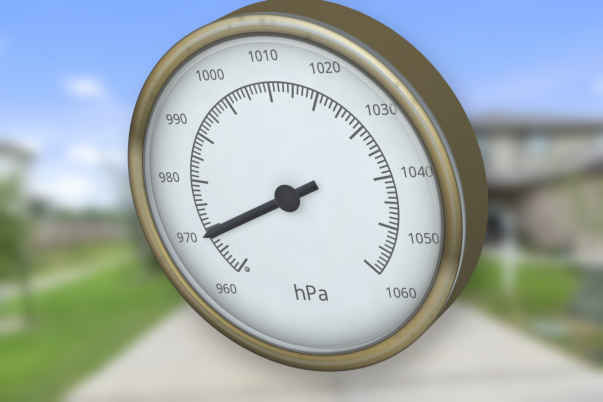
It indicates {"value": 969, "unit": "hPa"}
